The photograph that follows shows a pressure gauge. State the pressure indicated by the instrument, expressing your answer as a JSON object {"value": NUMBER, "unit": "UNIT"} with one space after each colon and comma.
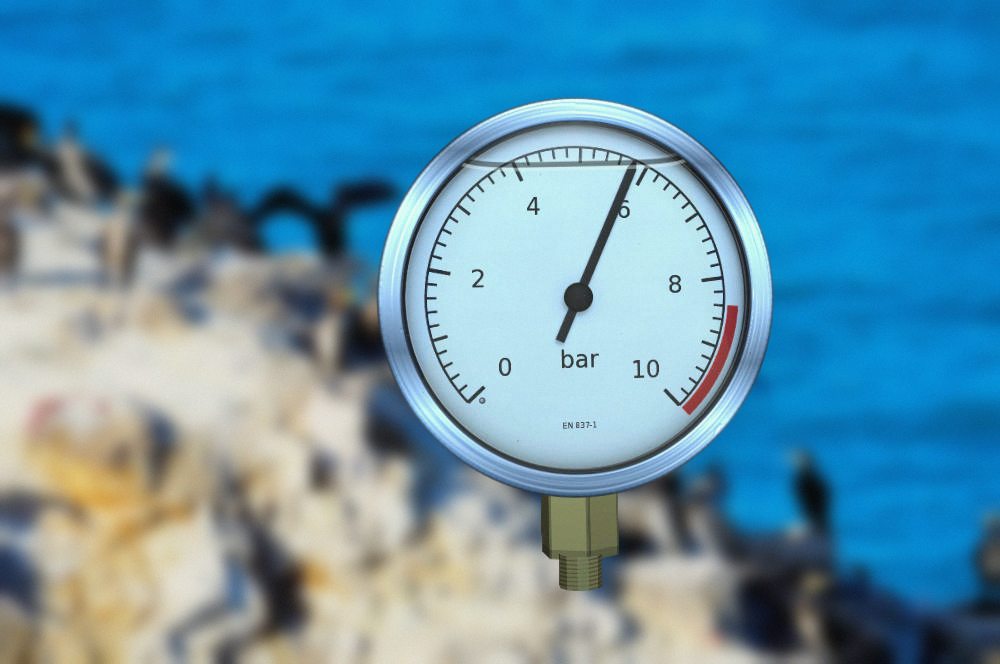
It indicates {"value": 5.8, "unit": "bar"}
